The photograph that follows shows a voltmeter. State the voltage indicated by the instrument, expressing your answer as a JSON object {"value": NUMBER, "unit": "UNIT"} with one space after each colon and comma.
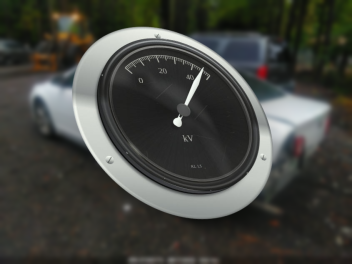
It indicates {"value": 45, "unit": "kV"}
